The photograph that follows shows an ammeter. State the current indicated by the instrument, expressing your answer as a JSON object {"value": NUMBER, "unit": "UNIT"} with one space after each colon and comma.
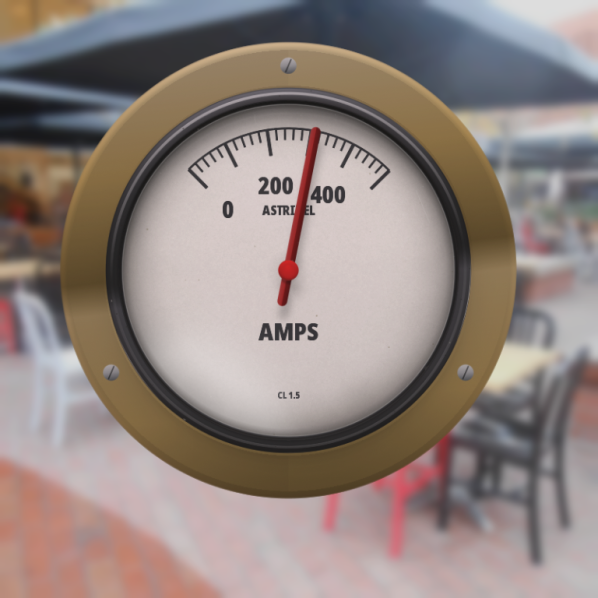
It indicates {"value": 310, "unit": "A"}
